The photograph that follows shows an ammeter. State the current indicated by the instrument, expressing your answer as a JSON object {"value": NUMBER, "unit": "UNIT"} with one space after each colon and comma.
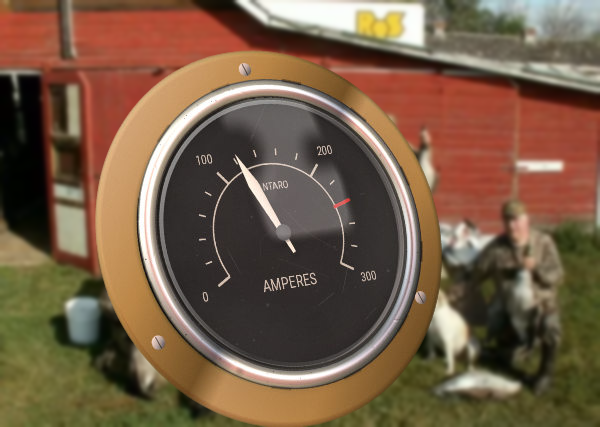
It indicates {"value": 120, "unit": "A"}
